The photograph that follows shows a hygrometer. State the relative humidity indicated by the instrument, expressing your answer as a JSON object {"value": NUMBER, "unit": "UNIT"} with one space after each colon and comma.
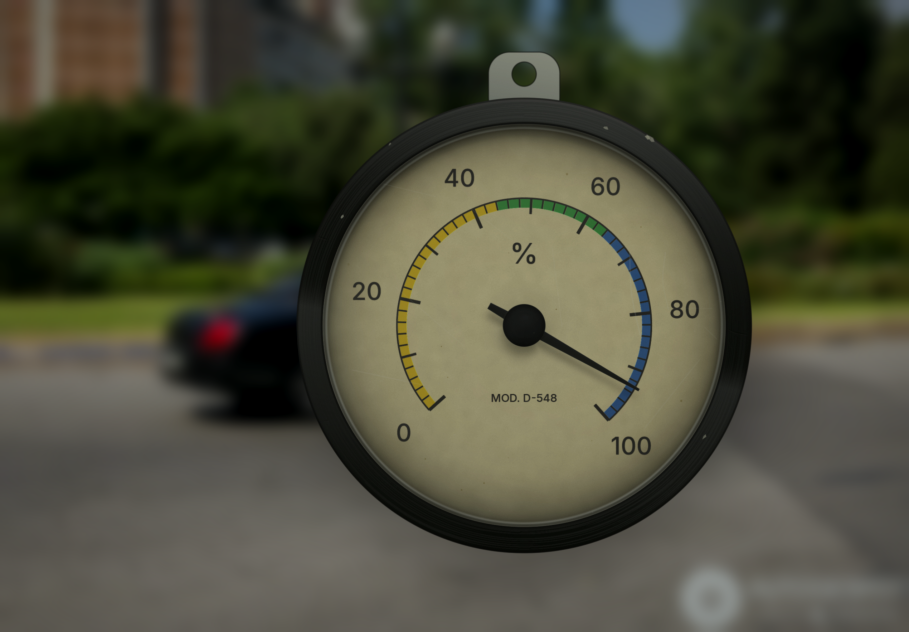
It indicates {"value": 93, "unit": "%"}
